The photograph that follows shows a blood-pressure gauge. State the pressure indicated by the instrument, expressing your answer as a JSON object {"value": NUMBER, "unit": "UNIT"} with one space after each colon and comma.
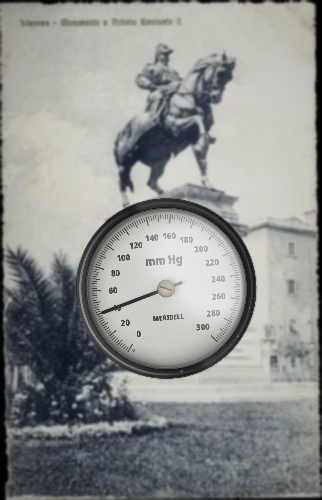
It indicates {"value": 40, "unit": "mmHg"}
